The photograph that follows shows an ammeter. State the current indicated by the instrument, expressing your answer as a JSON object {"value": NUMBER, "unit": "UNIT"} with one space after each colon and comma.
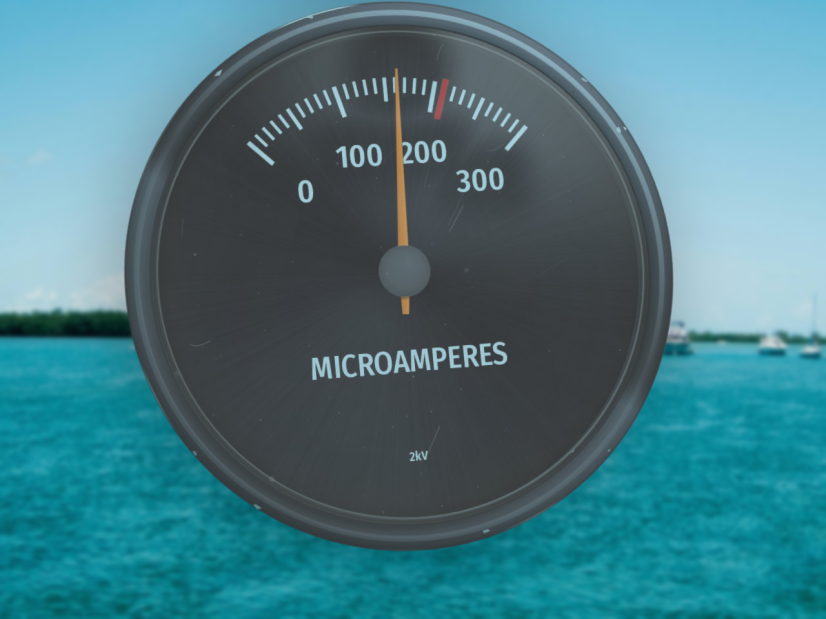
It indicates {"value": 160, "unit": "µA"}
